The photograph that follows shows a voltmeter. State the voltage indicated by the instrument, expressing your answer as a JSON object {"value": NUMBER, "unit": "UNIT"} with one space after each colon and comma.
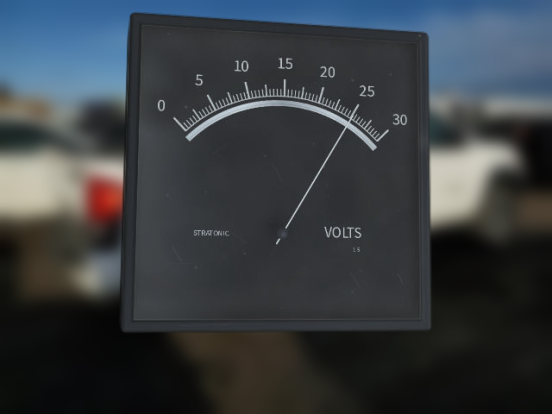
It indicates {"value": 25, "unit": "V"}
